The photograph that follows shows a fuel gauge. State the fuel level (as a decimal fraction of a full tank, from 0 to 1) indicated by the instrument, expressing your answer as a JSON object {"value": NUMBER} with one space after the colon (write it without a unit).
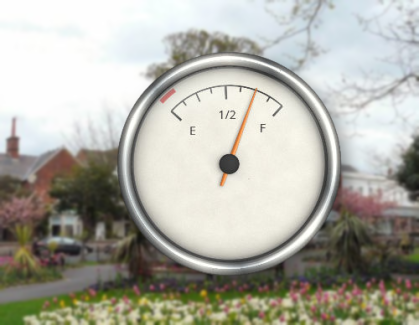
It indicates {"value": 0.75}
